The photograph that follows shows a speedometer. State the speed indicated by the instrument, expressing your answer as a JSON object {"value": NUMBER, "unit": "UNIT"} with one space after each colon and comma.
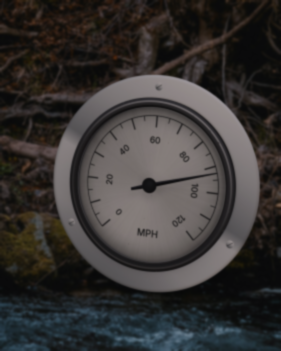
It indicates {"value": 92.5, "unit": "mph"}
